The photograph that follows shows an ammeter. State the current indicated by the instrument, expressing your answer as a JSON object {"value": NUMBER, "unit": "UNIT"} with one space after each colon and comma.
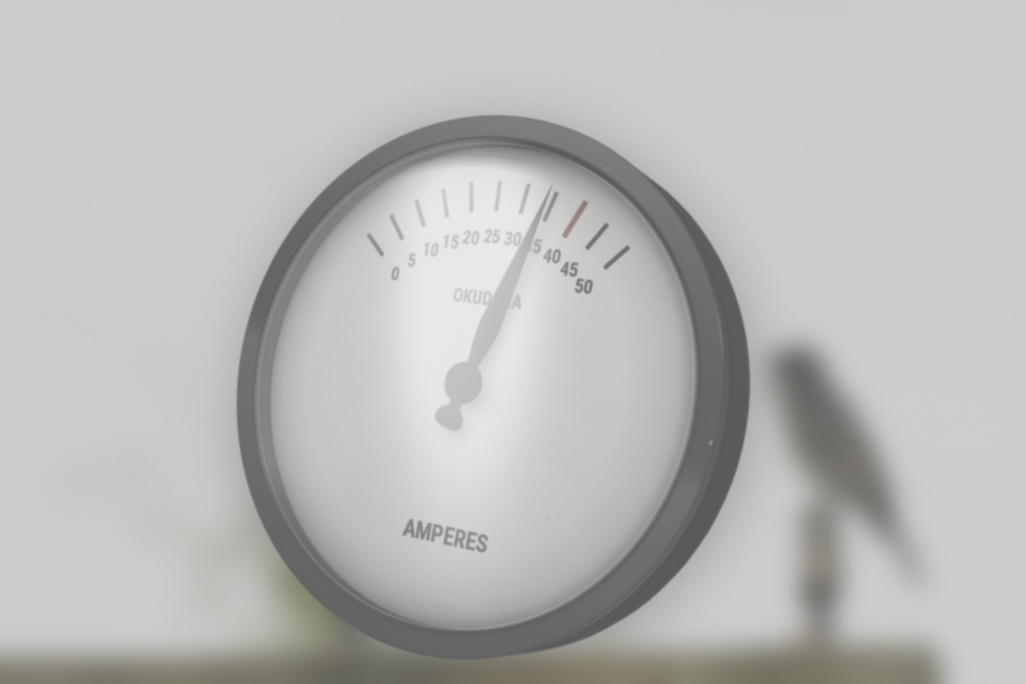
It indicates {"value": 35, "unit": "A"}
